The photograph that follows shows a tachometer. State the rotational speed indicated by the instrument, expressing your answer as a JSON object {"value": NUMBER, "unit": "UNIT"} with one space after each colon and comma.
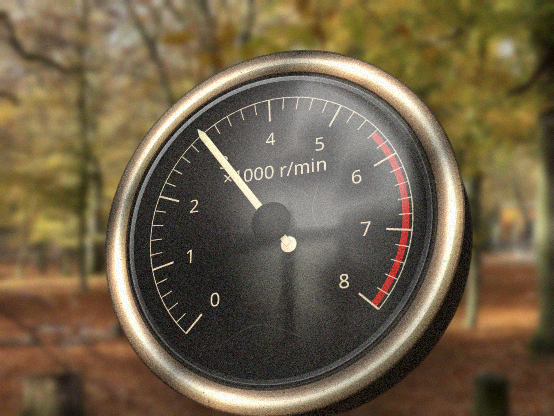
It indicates {"value": 3000, "unit": "rpm"}
